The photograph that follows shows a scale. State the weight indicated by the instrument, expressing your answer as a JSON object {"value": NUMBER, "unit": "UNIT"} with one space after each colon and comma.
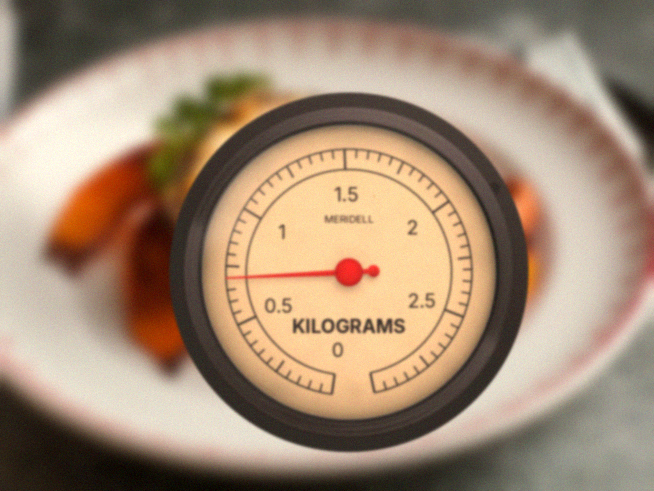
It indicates {"value": 0.7, "unit": "kg"}
